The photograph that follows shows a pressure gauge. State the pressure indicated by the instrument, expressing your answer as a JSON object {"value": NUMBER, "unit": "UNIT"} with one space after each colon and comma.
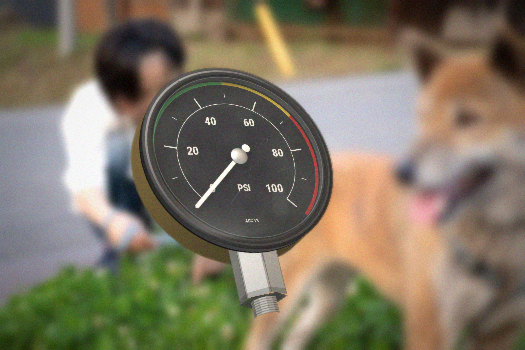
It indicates {"value": 0, "unit": "psi"}
